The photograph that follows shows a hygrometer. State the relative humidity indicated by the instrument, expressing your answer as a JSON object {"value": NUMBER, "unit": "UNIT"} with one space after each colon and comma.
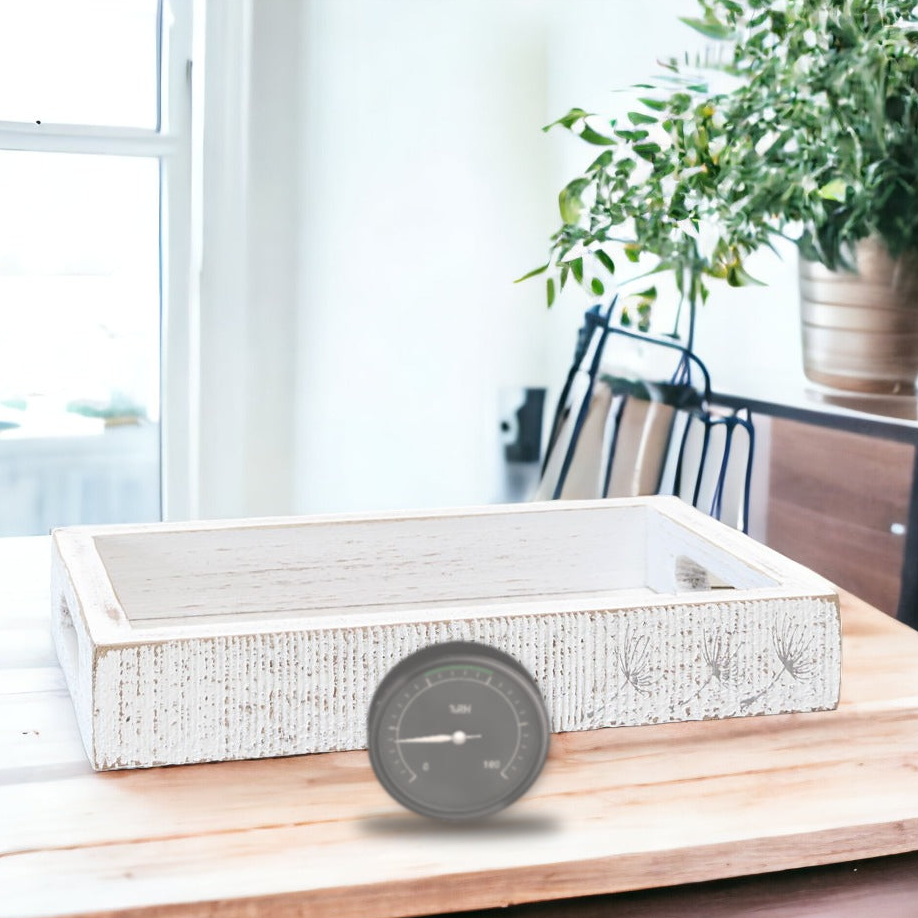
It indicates {"value": 16, "unit": "%"}
